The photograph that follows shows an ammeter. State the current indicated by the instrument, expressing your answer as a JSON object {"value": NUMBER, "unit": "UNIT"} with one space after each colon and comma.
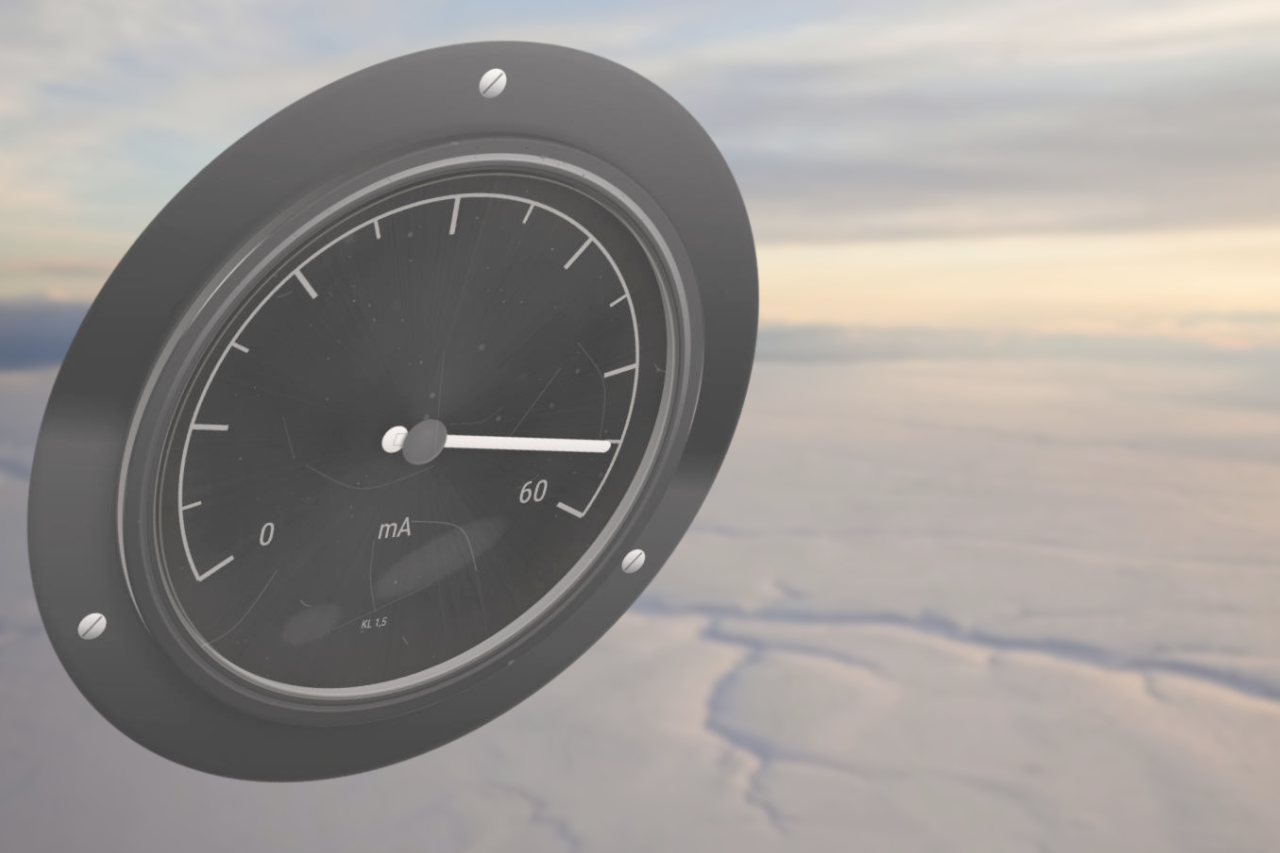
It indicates {"value": 55, "unit": "mA"}
